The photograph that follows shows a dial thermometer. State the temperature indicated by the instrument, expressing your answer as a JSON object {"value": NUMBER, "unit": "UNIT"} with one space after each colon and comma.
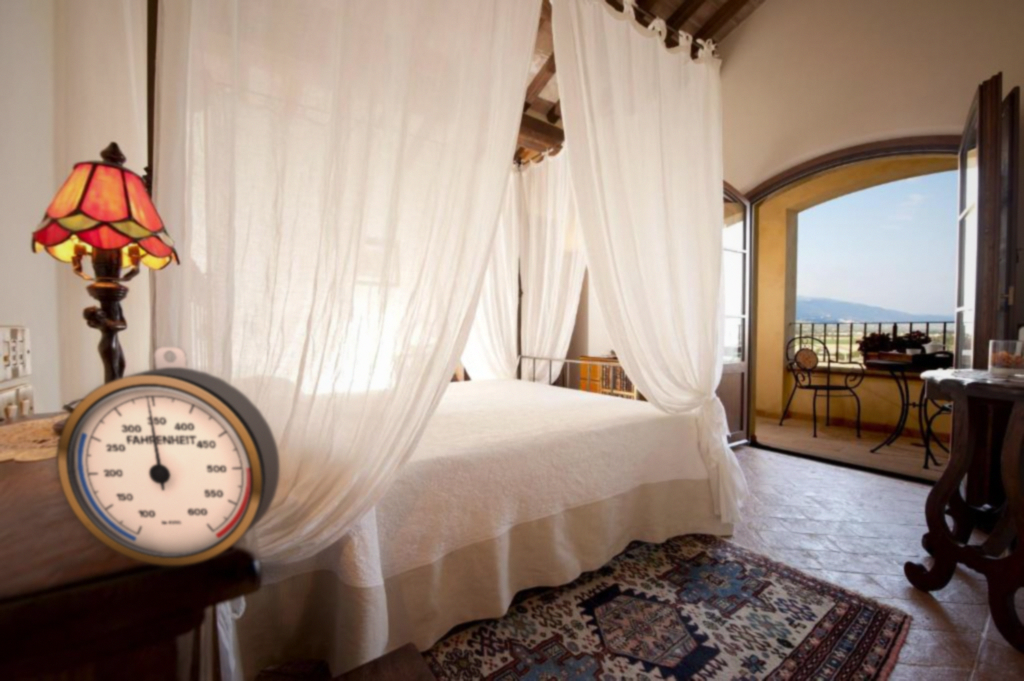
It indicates {"value": 350, "unit": "°F"}
